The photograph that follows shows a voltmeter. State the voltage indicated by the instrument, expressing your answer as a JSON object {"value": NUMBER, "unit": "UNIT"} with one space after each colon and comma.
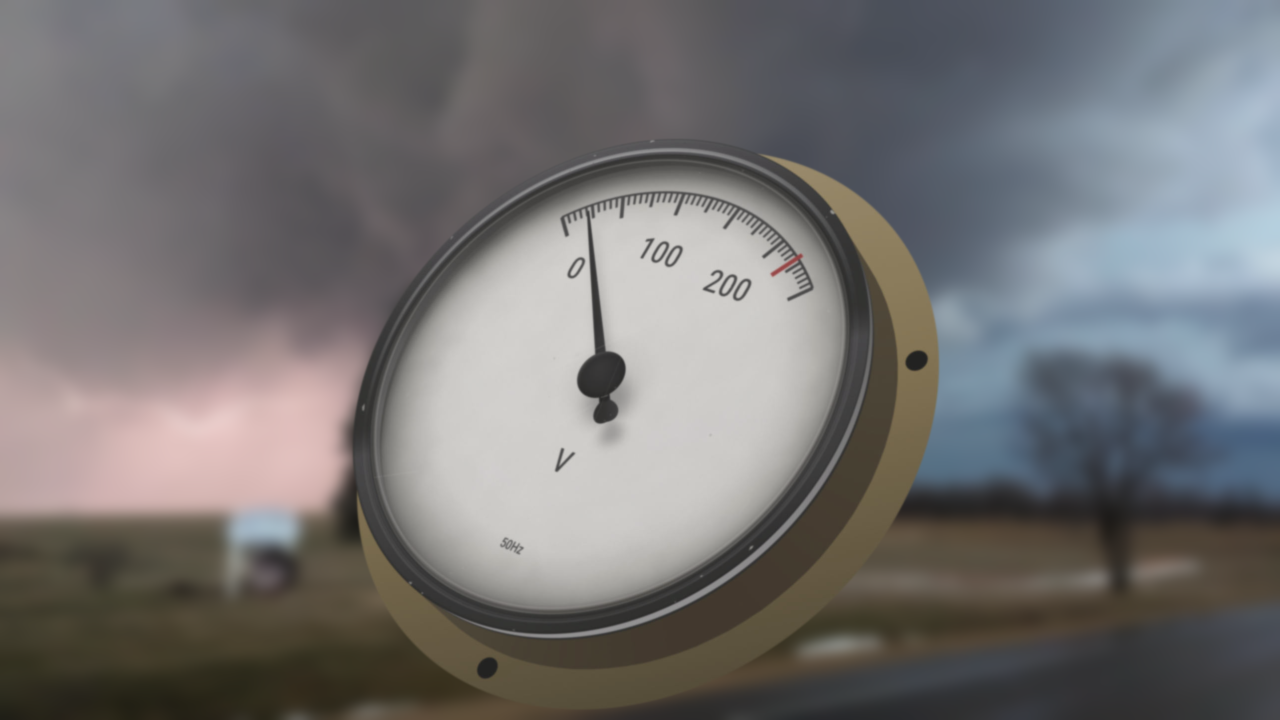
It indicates {"value": 25, "unit": "V"}
